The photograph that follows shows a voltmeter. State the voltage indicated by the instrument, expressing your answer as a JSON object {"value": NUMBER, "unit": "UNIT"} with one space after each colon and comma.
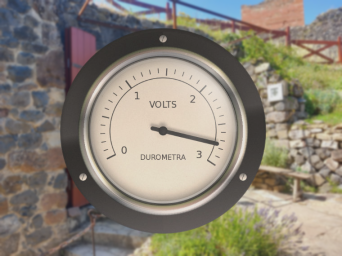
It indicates {"value": 2.75, "unit": "V"}
